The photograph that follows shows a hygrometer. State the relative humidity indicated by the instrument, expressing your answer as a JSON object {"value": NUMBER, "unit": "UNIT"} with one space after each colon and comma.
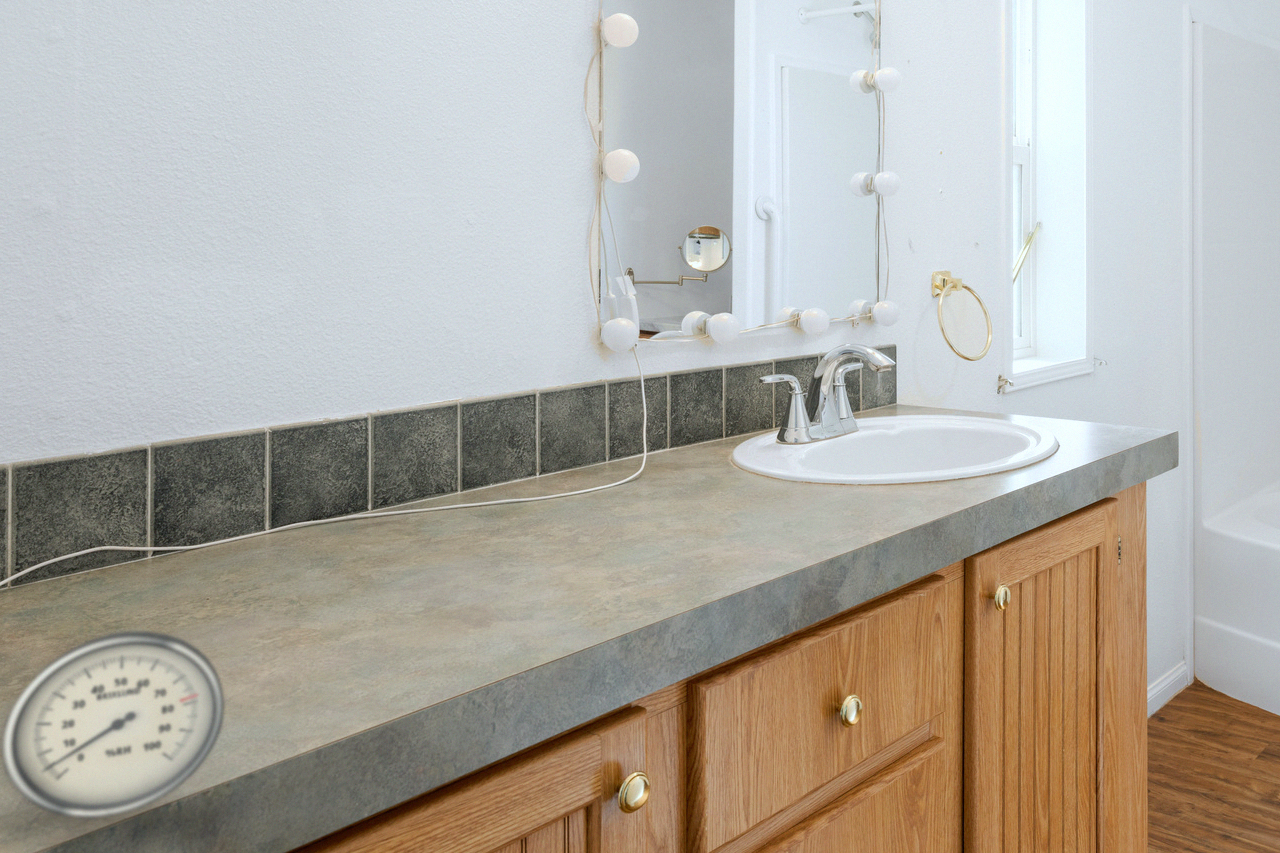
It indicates {"value": 5, "unit": "%"}
